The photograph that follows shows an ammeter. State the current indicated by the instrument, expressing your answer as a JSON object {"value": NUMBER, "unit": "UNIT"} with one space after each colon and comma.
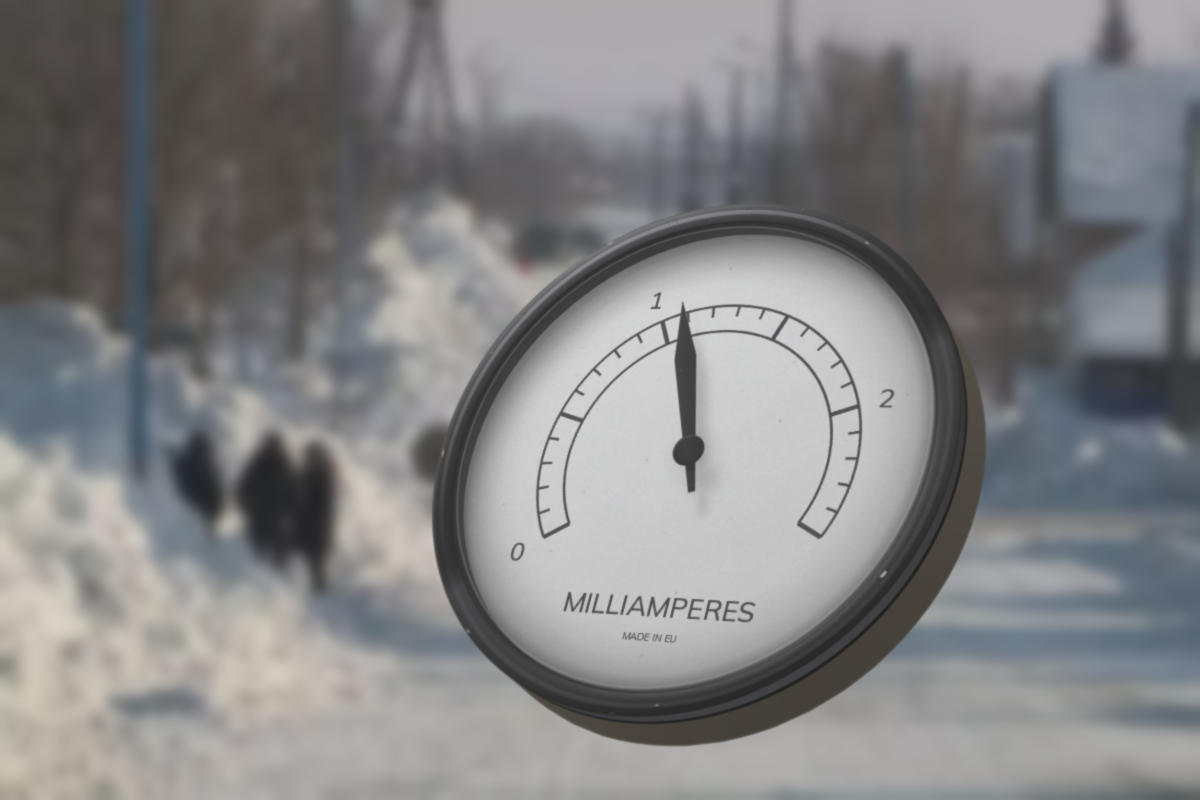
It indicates {"value": 1.1, "unit": "mA"}
